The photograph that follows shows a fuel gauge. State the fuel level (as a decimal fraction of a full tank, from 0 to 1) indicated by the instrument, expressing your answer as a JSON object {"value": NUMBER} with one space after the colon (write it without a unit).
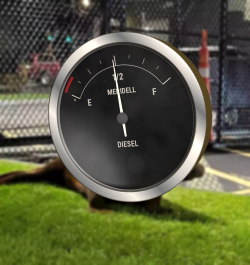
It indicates {"value": 0.5}
